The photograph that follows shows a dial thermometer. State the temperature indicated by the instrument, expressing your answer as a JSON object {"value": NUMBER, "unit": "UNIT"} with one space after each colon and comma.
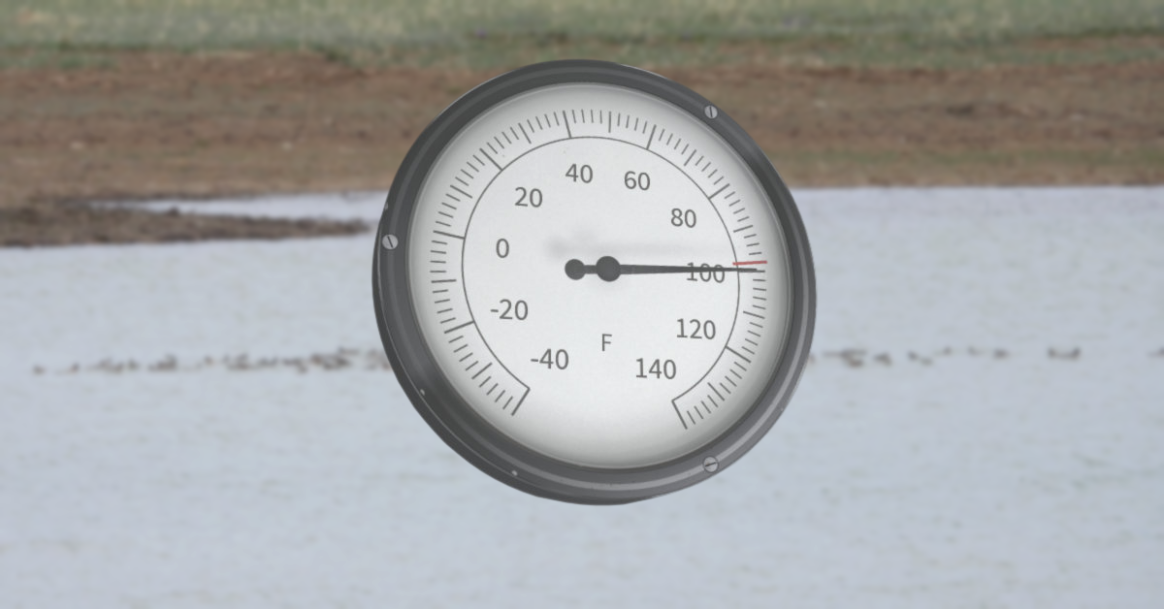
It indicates {"value": 100, "unit": "°F"}
